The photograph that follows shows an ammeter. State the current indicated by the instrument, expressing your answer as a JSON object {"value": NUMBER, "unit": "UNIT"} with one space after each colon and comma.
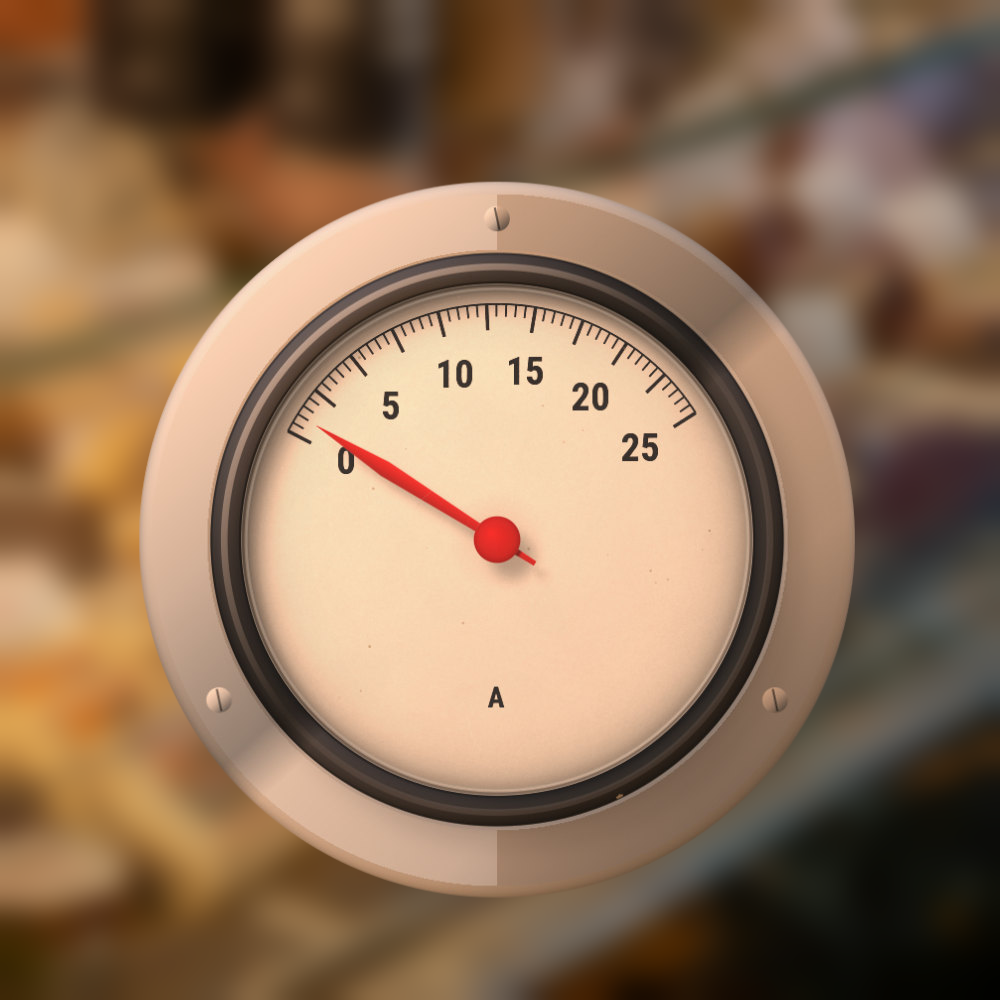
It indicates {"value": 1, "unit": "A"}
